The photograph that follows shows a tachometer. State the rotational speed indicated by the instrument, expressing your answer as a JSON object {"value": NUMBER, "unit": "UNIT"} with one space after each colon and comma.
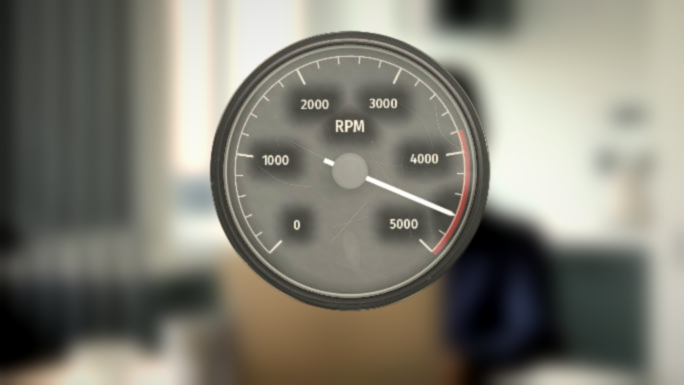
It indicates {"value": 4600, "unit": "rpm"}
